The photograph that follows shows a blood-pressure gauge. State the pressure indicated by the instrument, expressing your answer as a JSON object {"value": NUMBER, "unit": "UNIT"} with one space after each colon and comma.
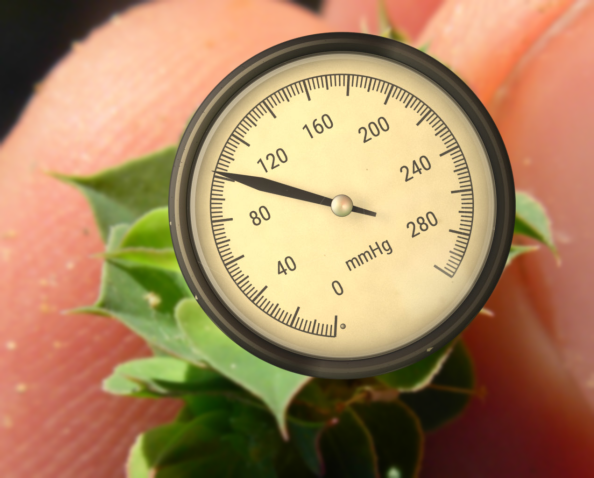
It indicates {"value": 102, "unit": "mmHg"}
